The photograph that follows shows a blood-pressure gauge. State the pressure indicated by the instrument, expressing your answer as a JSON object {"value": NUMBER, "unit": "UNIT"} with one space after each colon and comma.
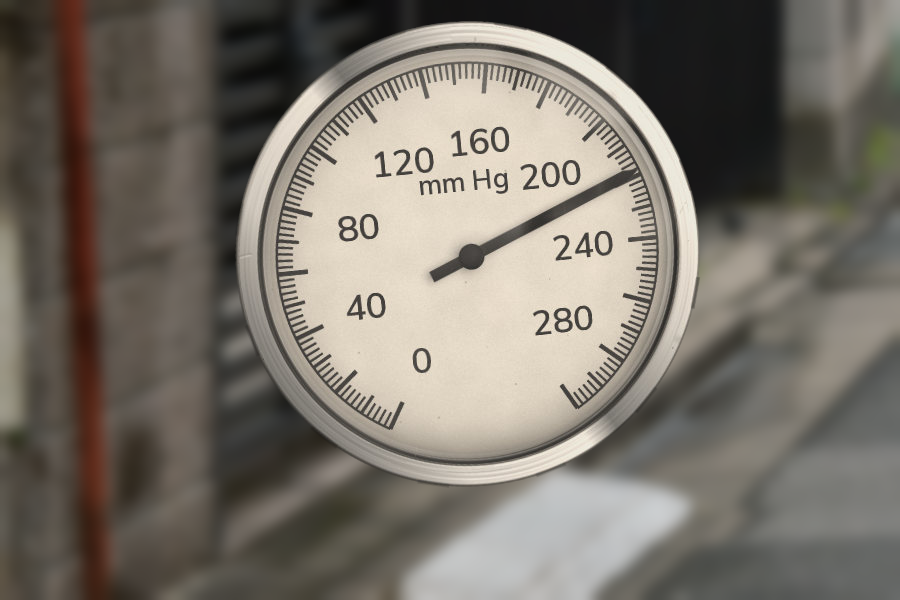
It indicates {"value": 218, "unit": "mmHg"}
